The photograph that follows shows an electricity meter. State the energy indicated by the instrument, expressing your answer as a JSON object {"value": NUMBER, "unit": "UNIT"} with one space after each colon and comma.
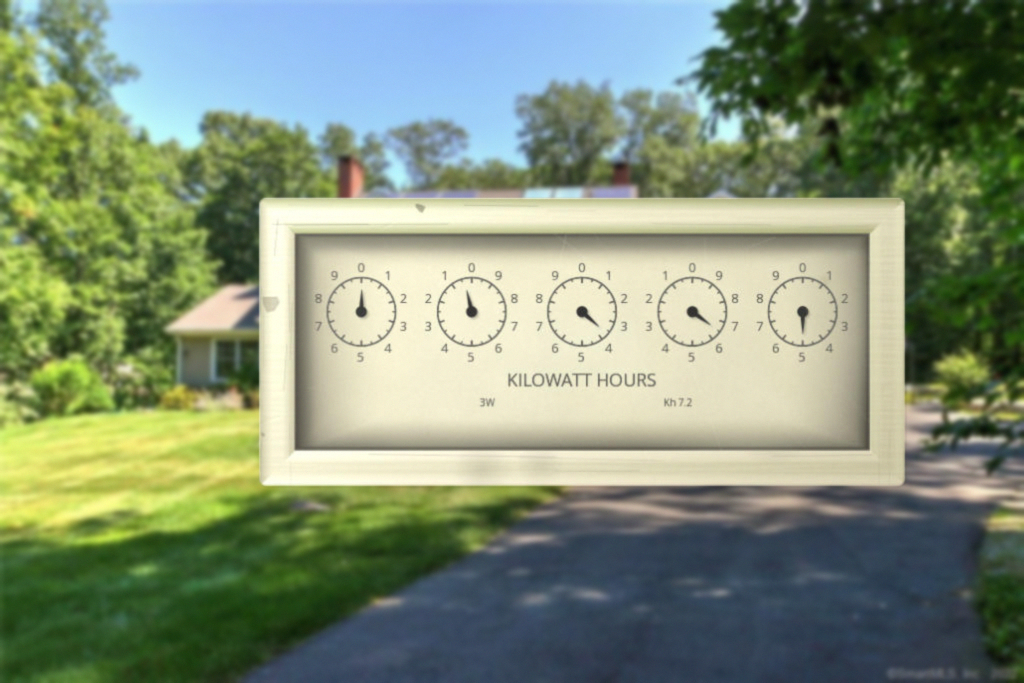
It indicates {"value": 365, "unit": "kWh"}
